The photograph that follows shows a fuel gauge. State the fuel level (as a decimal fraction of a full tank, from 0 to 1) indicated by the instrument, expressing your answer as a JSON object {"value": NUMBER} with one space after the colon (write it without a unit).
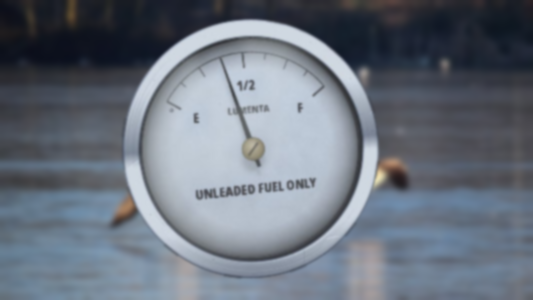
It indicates {"value": 0.375}
